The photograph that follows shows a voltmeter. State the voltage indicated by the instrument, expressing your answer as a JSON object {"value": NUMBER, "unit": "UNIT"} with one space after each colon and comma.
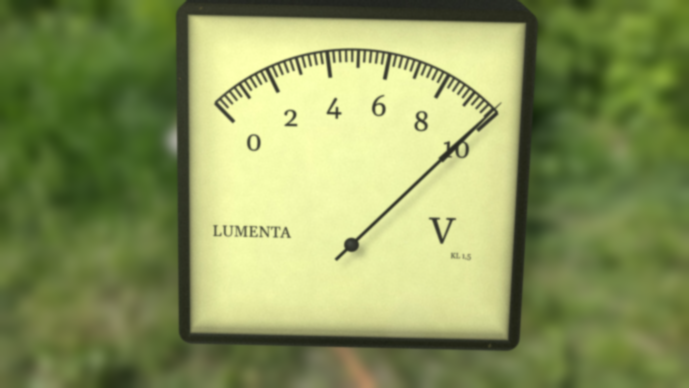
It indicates {"value": 9.8, "unit": "V"}
